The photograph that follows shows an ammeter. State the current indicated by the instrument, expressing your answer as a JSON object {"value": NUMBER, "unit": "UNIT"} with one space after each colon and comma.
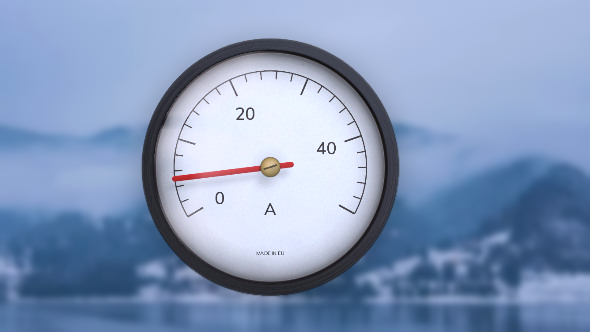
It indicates {"value": 5, "unit": "A"}
